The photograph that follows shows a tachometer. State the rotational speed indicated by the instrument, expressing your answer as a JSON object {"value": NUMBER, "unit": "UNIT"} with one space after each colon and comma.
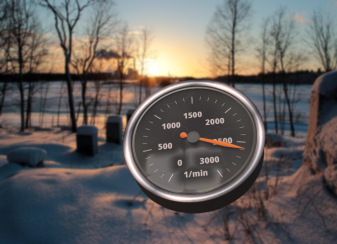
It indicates {"value": 2600, "unit": "rpm"}
